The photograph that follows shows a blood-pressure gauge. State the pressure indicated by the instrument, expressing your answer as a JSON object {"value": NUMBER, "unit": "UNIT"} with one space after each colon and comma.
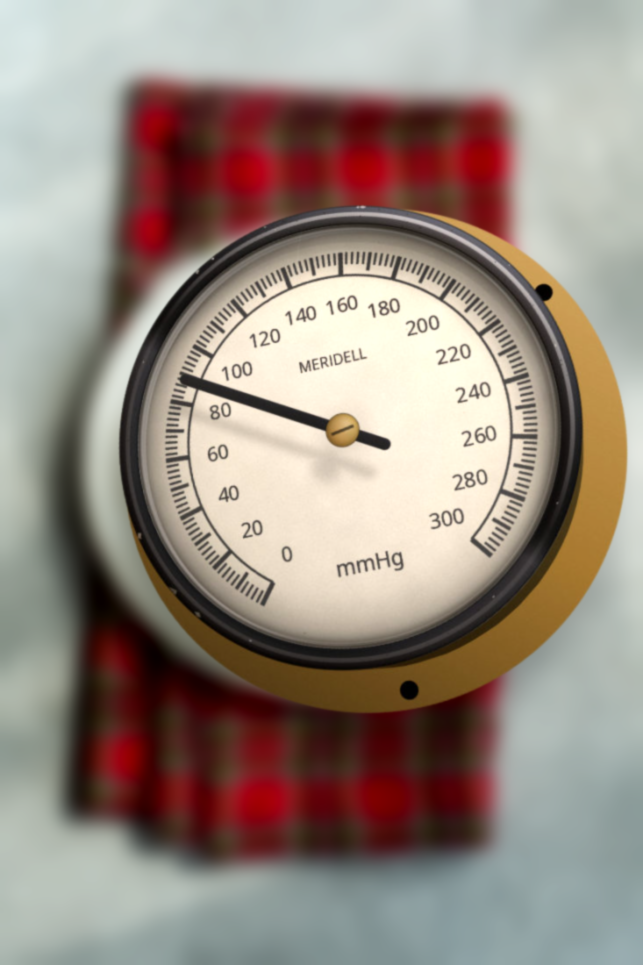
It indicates {"value": 88, "unit": "mmHg"}
